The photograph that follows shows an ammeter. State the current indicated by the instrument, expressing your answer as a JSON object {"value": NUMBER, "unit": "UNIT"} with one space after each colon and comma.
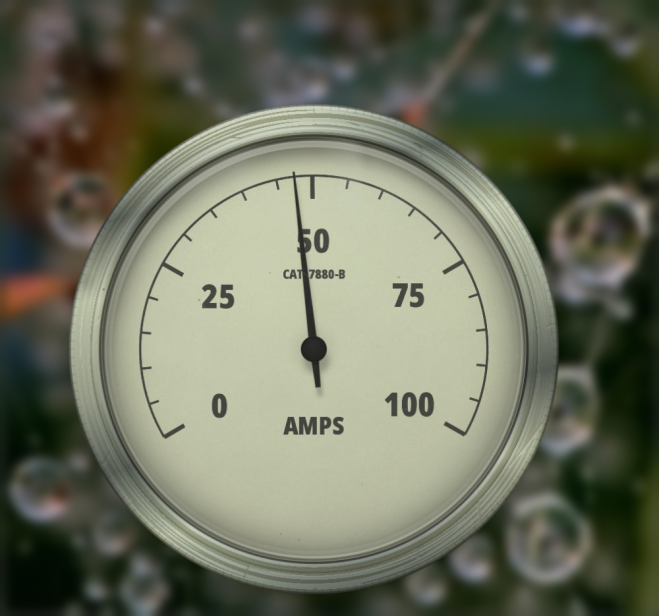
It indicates {"value": 47.5, "unit": "A"}
